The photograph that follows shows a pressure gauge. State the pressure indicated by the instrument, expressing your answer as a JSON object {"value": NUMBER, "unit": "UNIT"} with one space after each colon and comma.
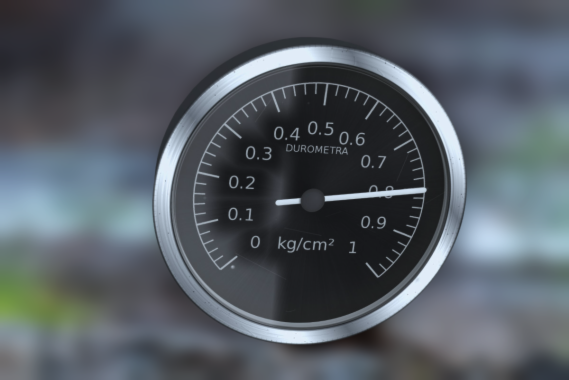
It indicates {"value": 0.8, "unit": "kg/cm²"}
